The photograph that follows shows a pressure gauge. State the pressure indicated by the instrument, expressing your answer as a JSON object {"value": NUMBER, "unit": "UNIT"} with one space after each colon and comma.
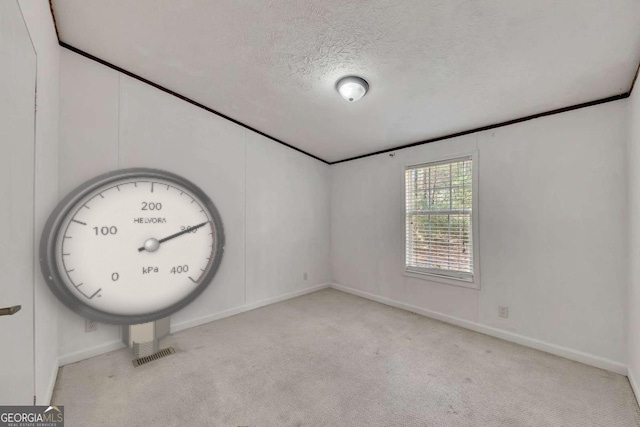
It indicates {"value": 300, "unit": "kPa"}
